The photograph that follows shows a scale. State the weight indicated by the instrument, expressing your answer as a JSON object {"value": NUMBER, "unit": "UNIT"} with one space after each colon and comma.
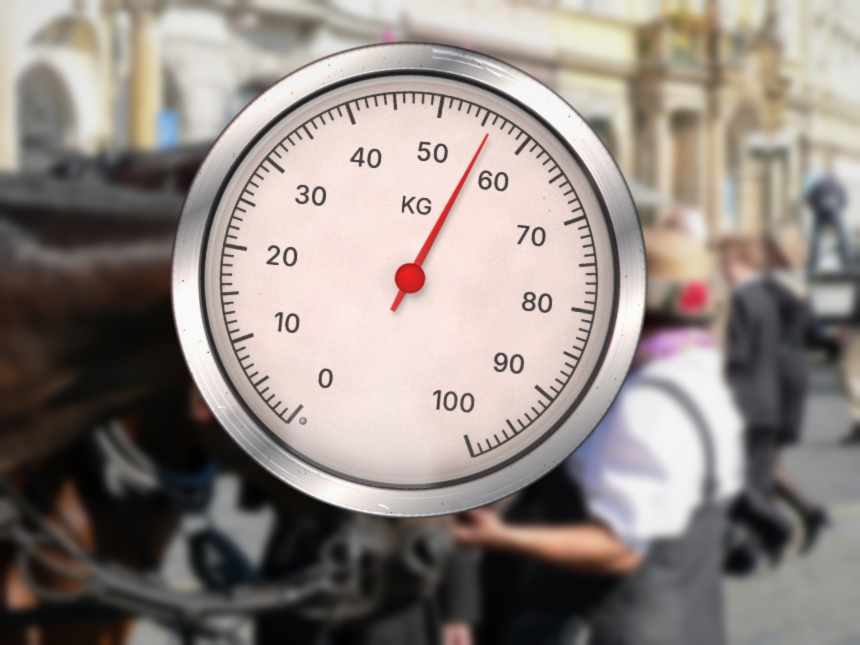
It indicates {"value": 56, "unit": "kg"}
